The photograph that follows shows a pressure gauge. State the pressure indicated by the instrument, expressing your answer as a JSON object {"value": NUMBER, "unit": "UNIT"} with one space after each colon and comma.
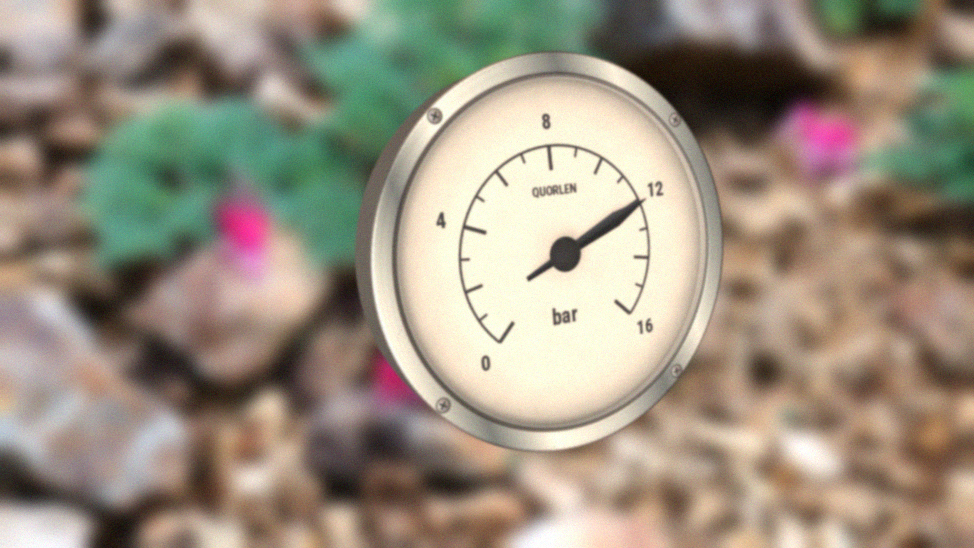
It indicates {"value": 12, "unit": "bar"}
